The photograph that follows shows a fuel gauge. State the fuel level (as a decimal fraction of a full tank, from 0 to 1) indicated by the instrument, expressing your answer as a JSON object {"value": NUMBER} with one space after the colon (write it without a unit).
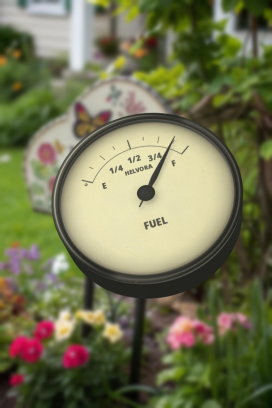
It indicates {"value": 0.875}
